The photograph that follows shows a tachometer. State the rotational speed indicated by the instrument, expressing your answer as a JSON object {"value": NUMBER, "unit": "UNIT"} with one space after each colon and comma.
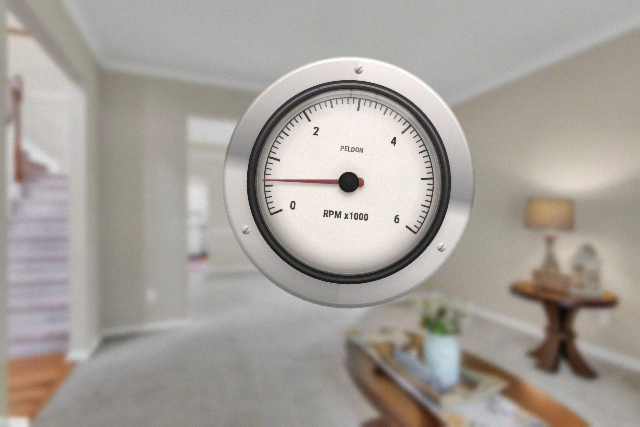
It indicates {"value": 600, "unit": "rpm"}
